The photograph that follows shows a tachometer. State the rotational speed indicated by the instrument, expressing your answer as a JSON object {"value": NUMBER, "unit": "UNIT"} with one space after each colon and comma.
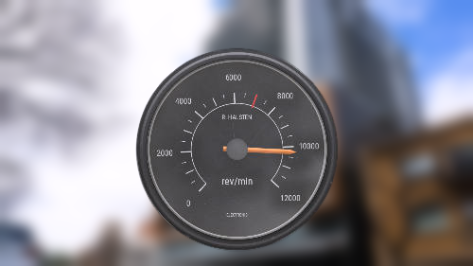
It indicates {"value": 10250, "unit": "rpm"}
